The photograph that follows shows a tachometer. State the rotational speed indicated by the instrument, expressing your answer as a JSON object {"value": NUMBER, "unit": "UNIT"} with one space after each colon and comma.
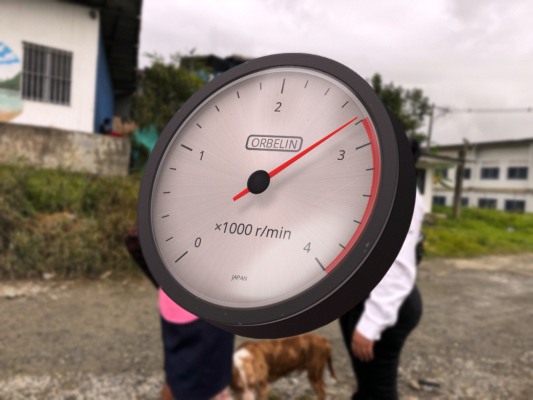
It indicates {"value": 2800, "unit": "rpm"}
